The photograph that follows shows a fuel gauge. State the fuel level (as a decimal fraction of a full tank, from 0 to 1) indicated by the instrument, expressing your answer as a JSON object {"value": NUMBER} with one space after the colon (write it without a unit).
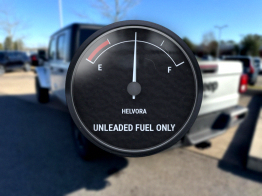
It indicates {"value": 0.5}
